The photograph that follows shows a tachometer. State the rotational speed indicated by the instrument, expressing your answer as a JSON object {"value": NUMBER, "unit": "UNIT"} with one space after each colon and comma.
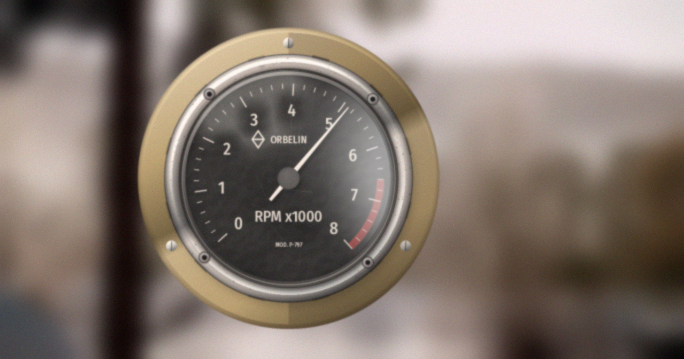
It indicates {"value": 5100, "unit": "rpm"}
